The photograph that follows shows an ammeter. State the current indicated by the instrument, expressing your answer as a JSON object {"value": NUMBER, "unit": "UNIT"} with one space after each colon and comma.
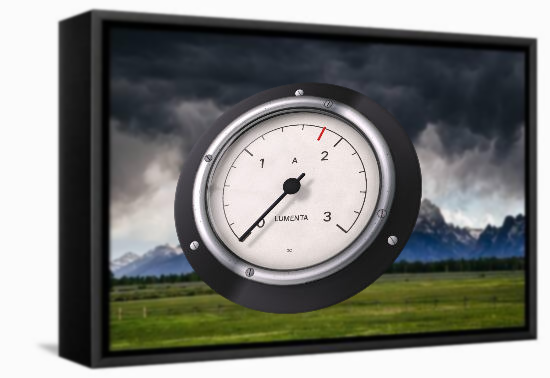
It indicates {"value": 0, "unit": "A"}
